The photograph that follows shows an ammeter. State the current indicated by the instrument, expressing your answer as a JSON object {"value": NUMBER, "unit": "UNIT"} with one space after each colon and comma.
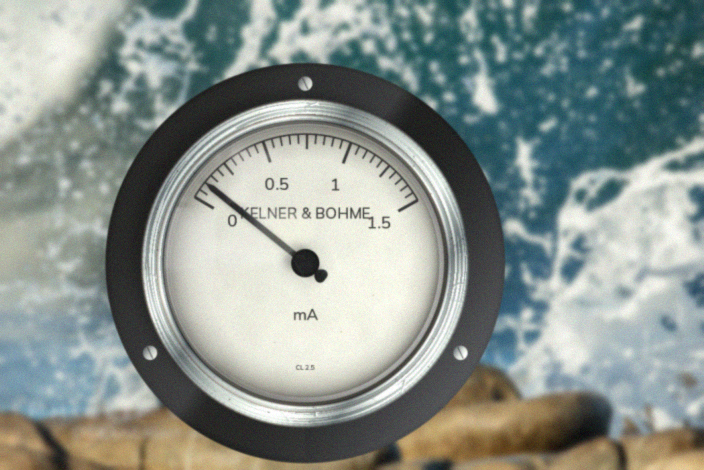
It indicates {"value": 0.1, "unit": "mA"}
